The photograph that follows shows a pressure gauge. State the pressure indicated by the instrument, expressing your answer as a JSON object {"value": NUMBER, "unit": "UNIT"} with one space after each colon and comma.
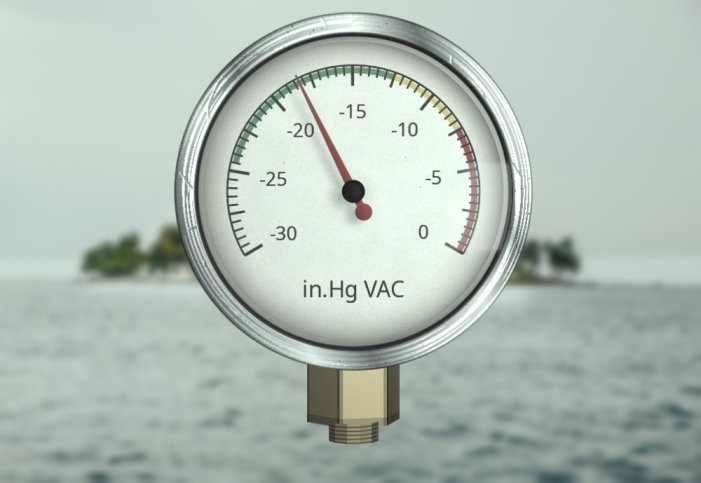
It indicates {"value": -18.25, "unit": "inHg"}
